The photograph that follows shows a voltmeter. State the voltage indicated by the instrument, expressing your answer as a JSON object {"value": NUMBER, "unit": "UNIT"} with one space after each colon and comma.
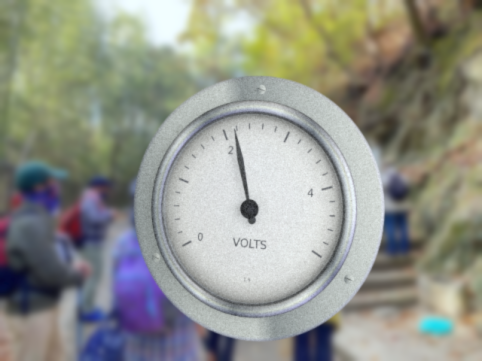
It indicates {"value": 2.2, "unit": "V"}
